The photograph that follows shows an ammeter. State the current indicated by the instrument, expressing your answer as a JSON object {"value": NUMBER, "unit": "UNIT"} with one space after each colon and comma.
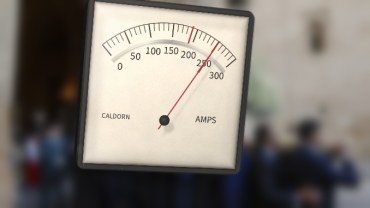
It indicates {"value": 250, "unit": "A"}
